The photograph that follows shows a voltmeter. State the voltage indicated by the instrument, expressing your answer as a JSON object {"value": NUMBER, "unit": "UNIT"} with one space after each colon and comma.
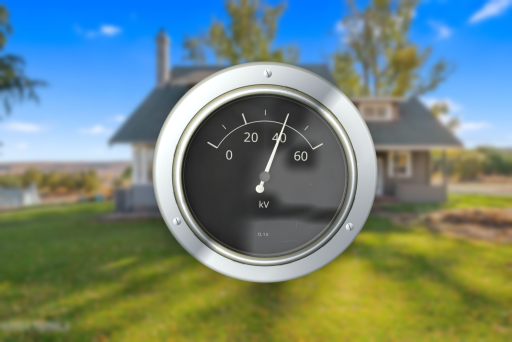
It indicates {"value": 40, "unit": "kV"}
